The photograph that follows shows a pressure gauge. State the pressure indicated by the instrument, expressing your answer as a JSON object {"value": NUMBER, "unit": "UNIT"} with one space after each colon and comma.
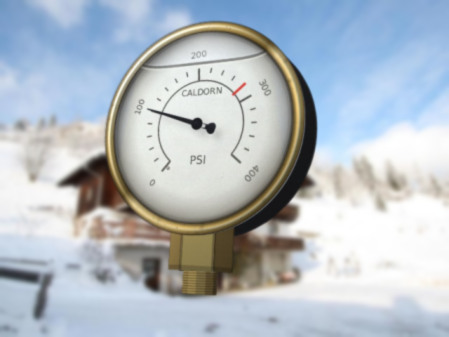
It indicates {"value": 100, "unit": "psi"}
